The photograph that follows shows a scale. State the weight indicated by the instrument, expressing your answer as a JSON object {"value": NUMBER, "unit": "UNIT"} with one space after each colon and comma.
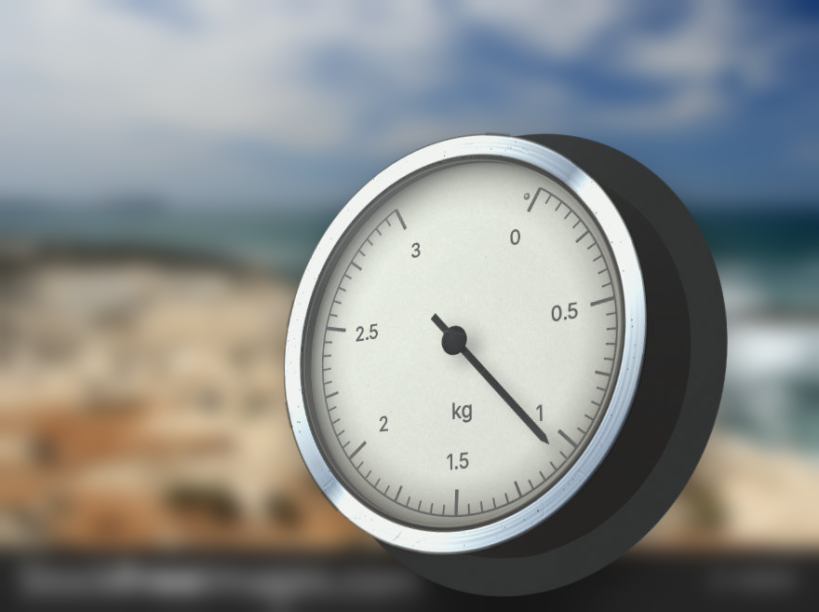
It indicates {"value": 1.05, "unit": "kg"}
